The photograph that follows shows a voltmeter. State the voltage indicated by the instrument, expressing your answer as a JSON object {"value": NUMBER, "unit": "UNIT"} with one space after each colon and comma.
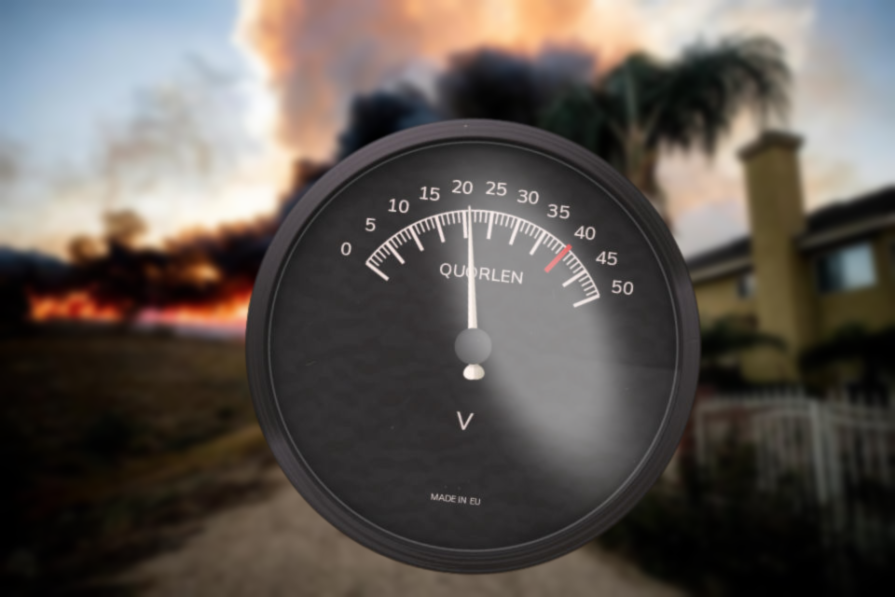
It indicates {"value": 21, "unit": "V"}
